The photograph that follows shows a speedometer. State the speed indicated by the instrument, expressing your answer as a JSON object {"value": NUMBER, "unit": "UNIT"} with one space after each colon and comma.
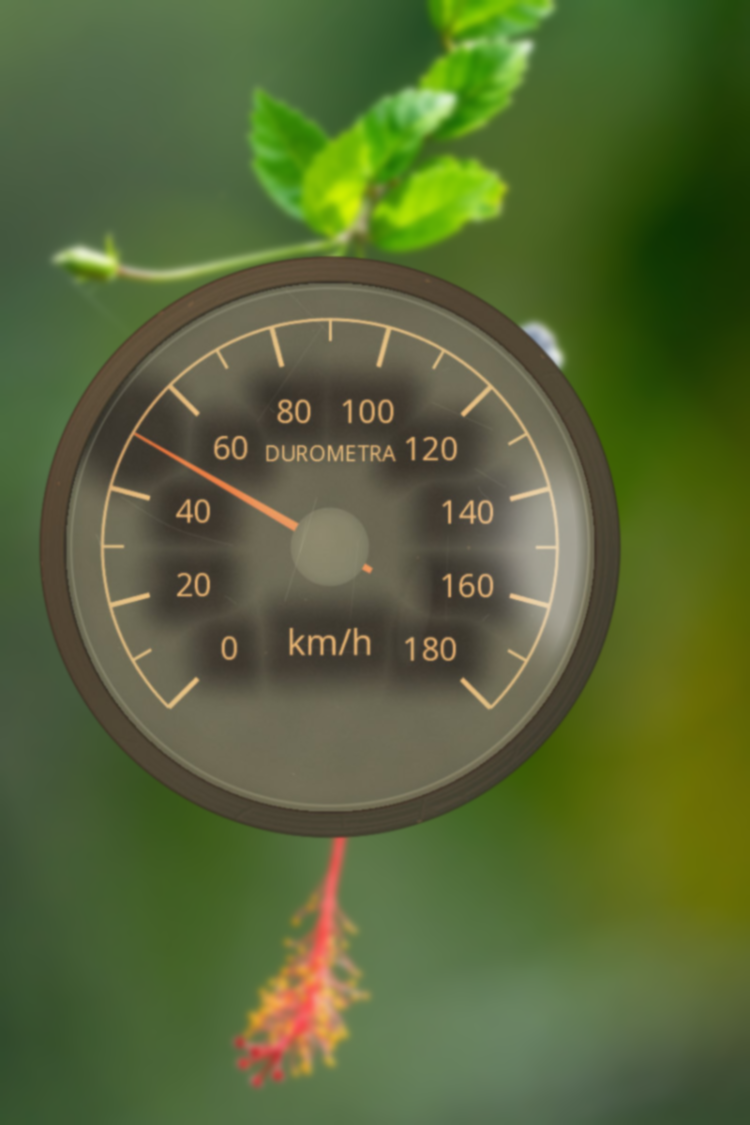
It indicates {"value": 50, "unit": "km/h"}
